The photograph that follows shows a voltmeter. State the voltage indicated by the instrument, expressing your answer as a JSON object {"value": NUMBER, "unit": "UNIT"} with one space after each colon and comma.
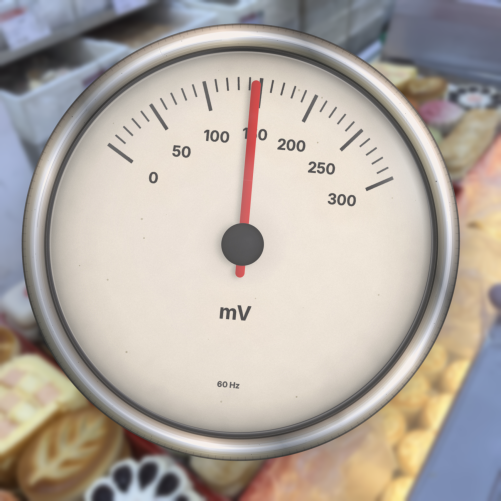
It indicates {"value": 145, "unit": "mV"}
